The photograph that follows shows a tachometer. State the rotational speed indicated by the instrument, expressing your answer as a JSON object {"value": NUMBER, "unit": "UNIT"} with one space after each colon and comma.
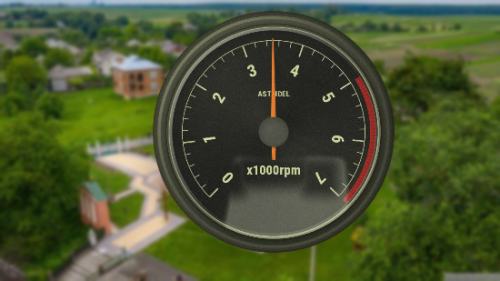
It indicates {"value": 3500, "unit": "rpm"}
